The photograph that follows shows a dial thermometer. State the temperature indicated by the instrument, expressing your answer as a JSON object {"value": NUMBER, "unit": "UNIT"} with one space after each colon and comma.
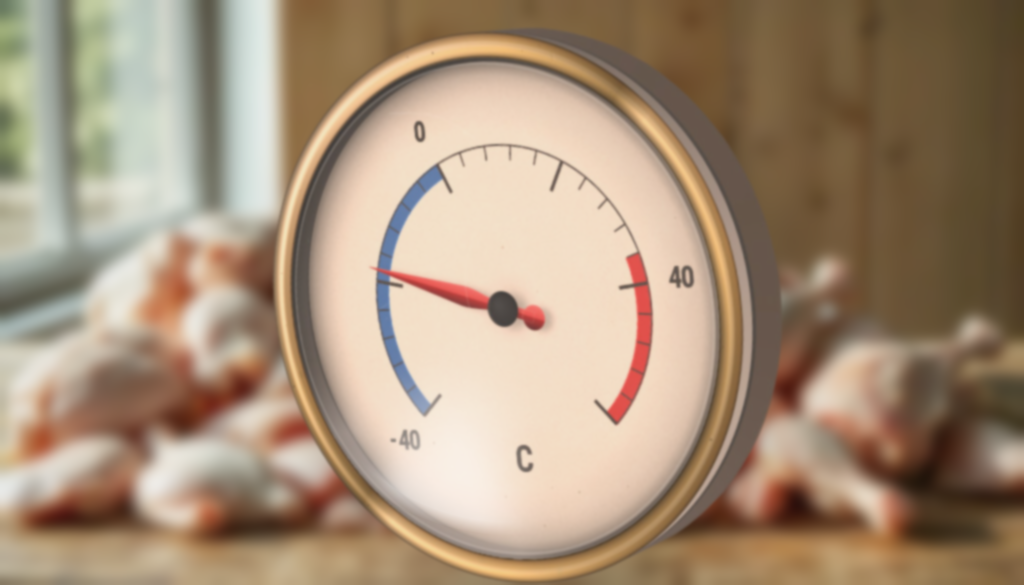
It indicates {"value": -18, "unit": "°C"}
